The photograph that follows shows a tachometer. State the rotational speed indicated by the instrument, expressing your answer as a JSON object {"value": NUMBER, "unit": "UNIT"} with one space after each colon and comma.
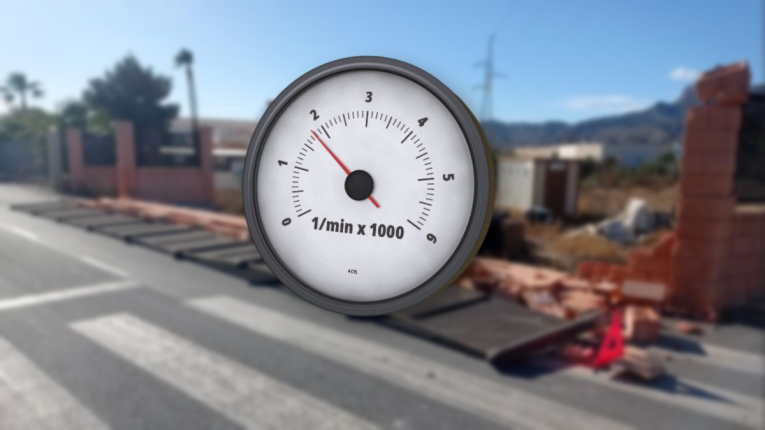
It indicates {"value": 1800, "unit": "rpm"}
